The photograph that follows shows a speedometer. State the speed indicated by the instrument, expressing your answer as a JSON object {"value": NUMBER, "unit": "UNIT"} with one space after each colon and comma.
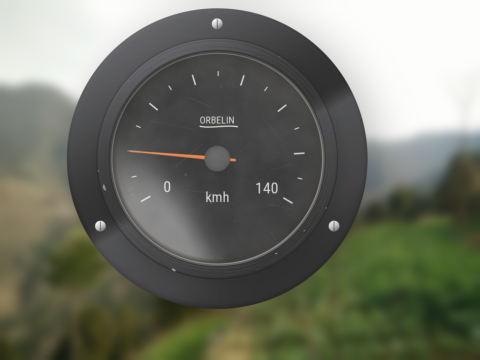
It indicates {"value": 20, "unit": "km/h"}
